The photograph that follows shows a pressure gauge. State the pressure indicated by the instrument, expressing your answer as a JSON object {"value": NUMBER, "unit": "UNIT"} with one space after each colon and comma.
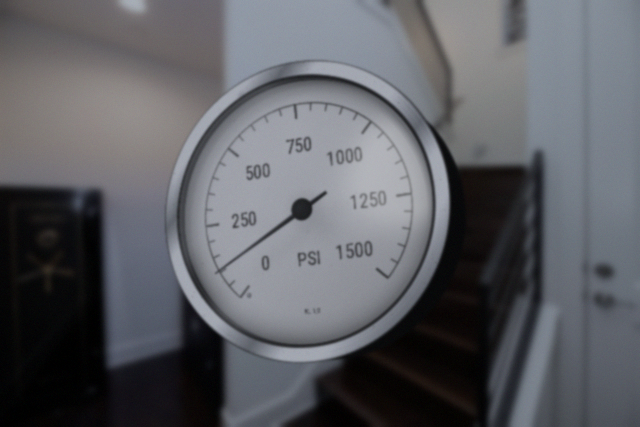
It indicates {"value": 100, "unit": "psi"}
